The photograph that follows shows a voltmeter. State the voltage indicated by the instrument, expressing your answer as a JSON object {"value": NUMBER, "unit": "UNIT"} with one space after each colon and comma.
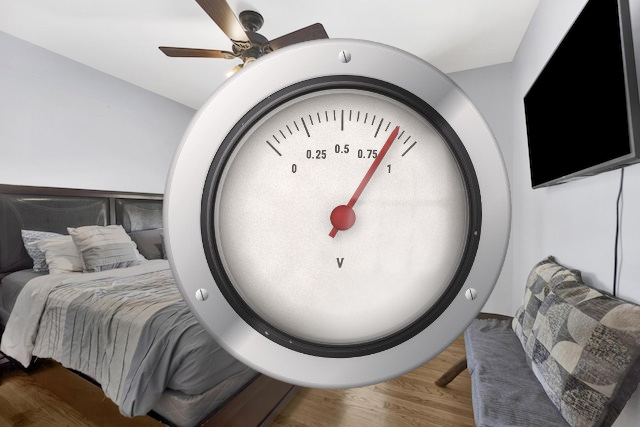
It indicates {"value": 0.85, "unit": "V"}
